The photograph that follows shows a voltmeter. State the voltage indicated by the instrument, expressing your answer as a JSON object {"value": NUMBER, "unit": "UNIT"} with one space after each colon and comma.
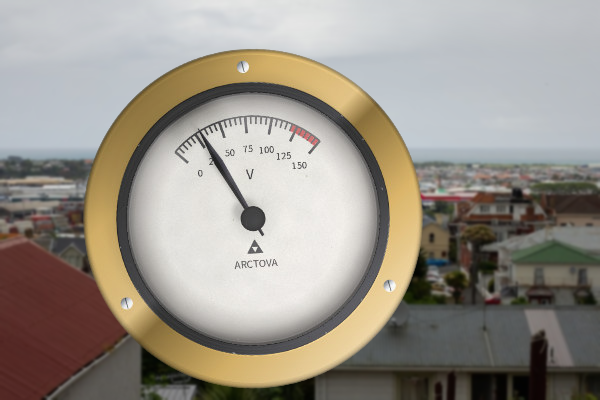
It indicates {"value": 30, "unit": "V"}
